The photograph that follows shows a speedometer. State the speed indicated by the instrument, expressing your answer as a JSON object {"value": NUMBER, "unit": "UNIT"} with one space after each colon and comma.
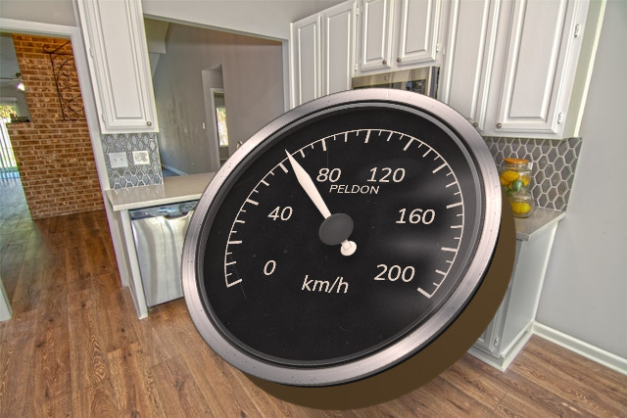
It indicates {"value": 65, "unit": "km/h"}
